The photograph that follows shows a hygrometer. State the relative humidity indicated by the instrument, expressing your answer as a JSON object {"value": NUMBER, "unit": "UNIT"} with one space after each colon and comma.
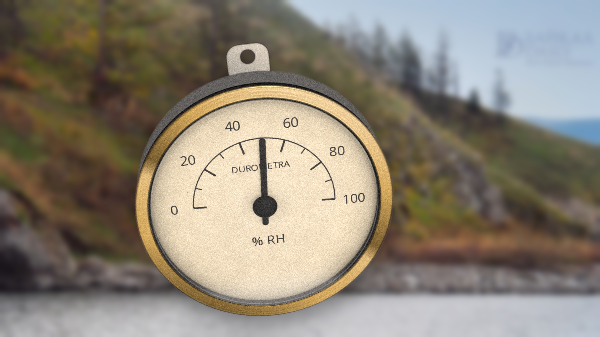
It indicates {"value": 50, "unit": "%"}
